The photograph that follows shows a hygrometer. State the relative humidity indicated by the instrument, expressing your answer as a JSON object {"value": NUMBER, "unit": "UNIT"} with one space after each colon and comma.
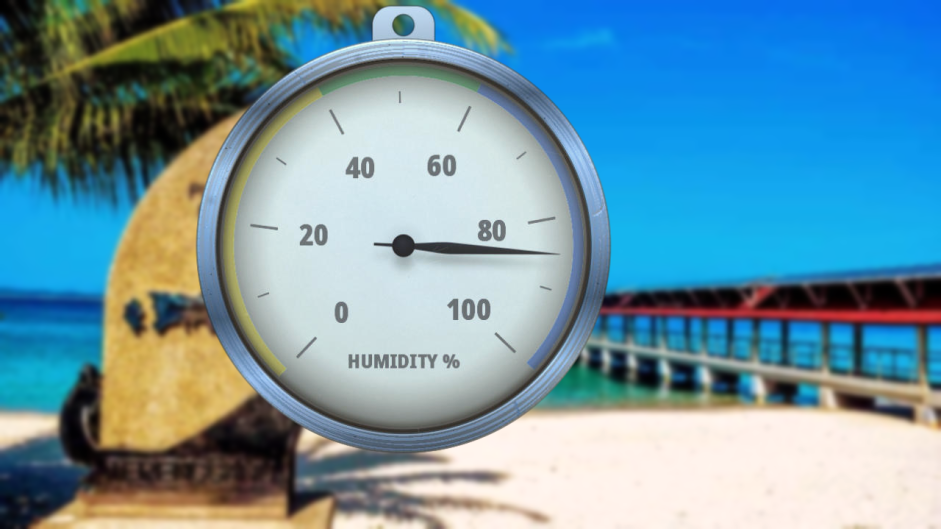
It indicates {"value": 85, "unit": "%"}
